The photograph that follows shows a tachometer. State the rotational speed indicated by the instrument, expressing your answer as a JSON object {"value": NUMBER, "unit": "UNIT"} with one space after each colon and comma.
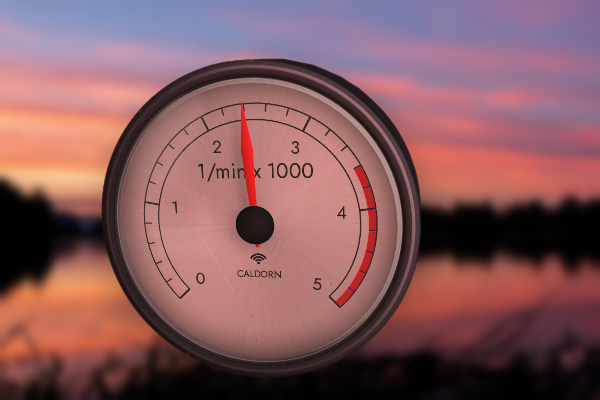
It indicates {"value": 2400, "unit": "rpm"}
